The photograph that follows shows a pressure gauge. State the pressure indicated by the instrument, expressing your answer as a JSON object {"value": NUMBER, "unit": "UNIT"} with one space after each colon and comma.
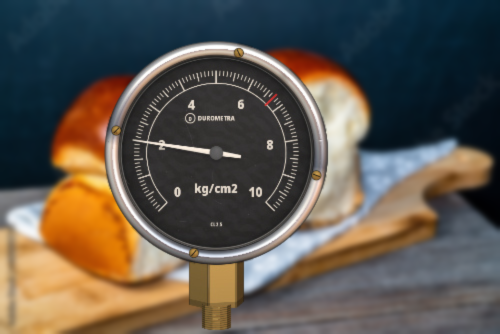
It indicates {"value": 2, "unit": "kg/cm²"}
